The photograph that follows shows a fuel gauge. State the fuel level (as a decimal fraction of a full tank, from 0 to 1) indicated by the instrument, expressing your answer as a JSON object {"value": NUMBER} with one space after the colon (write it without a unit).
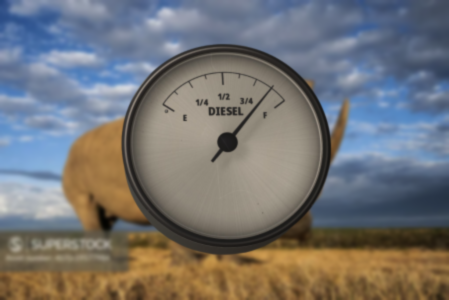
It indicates {"value": 0.875}
